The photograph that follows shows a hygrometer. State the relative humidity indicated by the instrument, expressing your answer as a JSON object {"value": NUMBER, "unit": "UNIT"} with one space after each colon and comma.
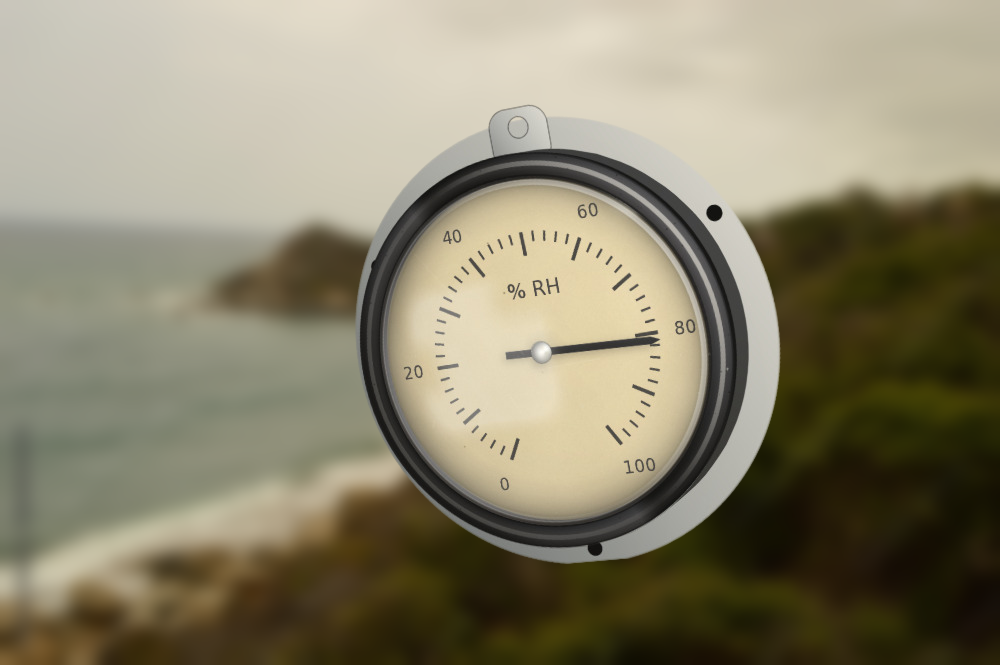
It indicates {"value": 81, "unit": "%"}
